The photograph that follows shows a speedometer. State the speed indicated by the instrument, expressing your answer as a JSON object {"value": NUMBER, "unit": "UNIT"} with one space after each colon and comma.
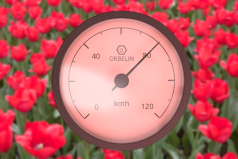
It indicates {"value": 80, "unit": "km/h"}
